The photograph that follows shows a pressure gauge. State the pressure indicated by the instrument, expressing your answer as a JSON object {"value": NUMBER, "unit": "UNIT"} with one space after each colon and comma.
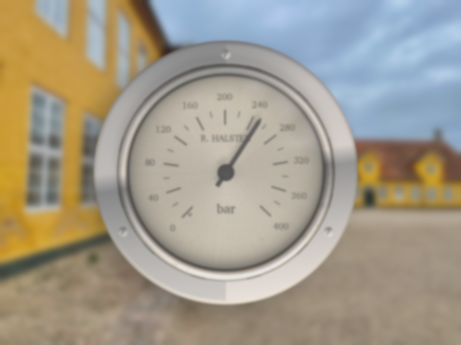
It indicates {"value": 250, "unit": "bar"}
